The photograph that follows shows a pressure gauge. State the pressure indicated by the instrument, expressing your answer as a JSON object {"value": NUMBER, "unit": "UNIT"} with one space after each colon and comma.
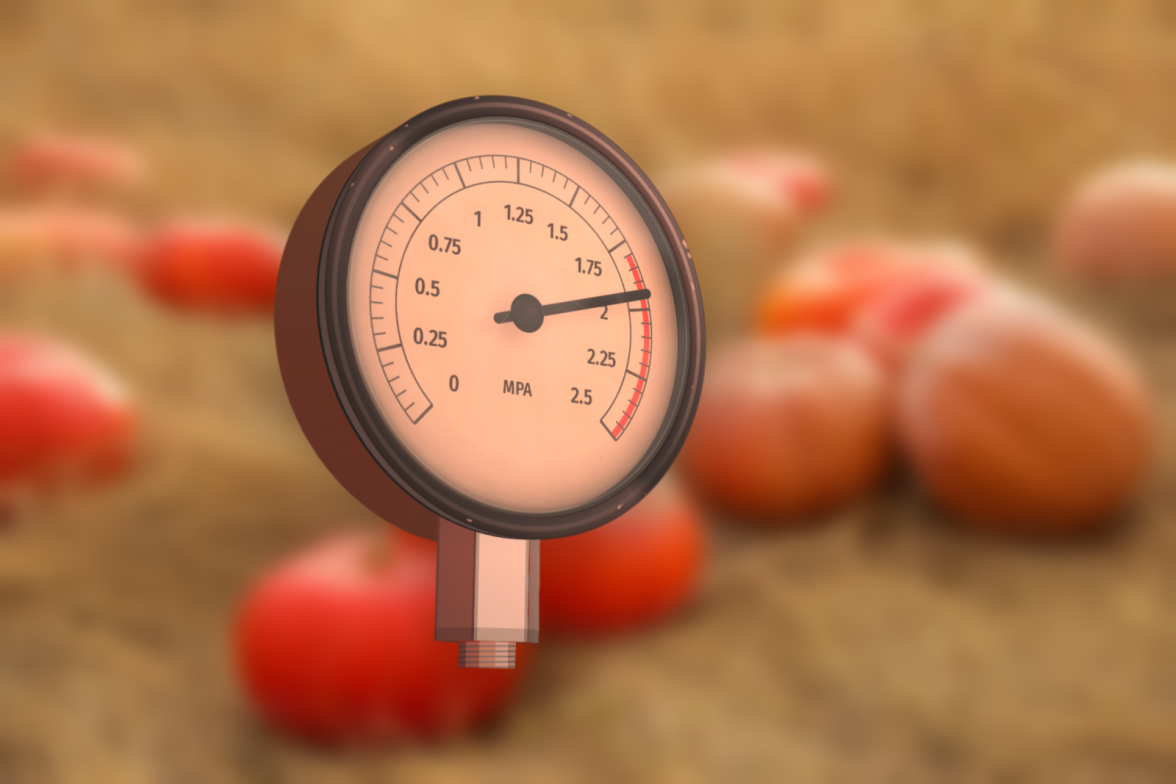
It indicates {"value": 1.95, "unit": "MPa"}
